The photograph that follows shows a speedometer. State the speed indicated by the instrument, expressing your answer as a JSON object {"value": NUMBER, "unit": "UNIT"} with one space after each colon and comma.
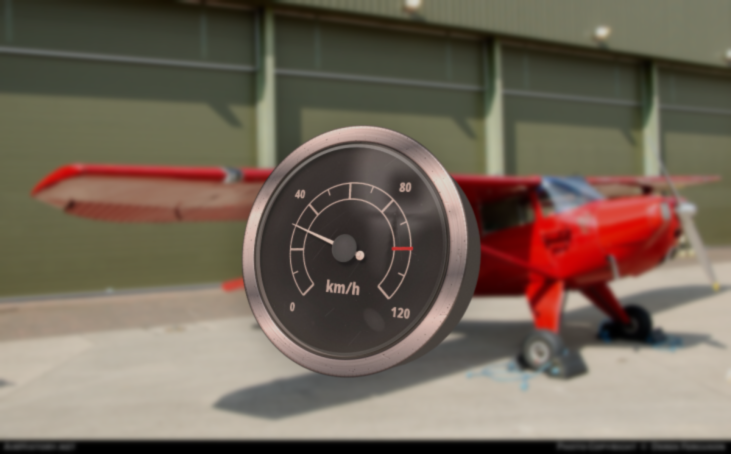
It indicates {"value": 30, "unit": "km/h"}
